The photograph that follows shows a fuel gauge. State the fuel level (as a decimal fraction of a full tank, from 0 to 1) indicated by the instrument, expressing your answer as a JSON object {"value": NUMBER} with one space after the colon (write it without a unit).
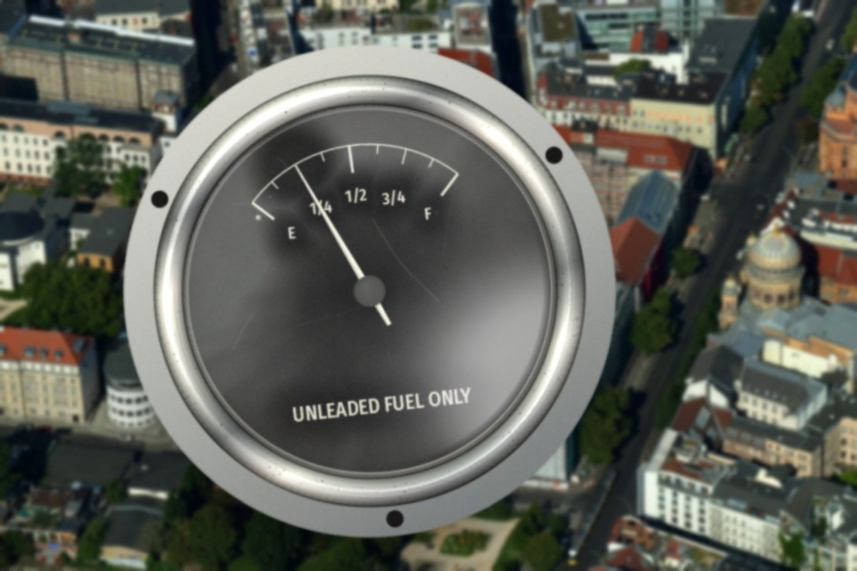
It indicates {"value": 0.25}
